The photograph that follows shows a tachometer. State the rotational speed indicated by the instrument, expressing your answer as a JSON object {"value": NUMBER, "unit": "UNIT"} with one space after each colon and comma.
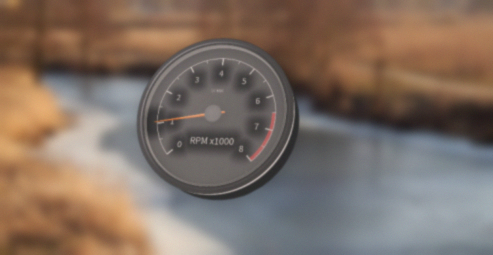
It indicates {"value": 1000, "unit": "rpm"}
